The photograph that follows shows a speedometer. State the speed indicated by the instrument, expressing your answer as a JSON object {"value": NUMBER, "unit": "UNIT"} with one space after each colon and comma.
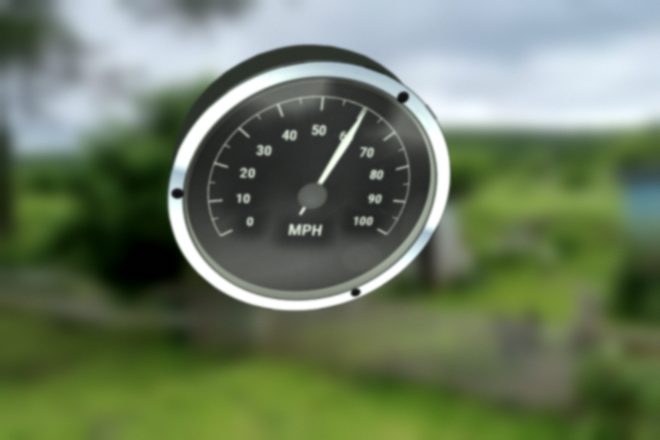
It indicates {"value": 60, "unit": "mph"}
